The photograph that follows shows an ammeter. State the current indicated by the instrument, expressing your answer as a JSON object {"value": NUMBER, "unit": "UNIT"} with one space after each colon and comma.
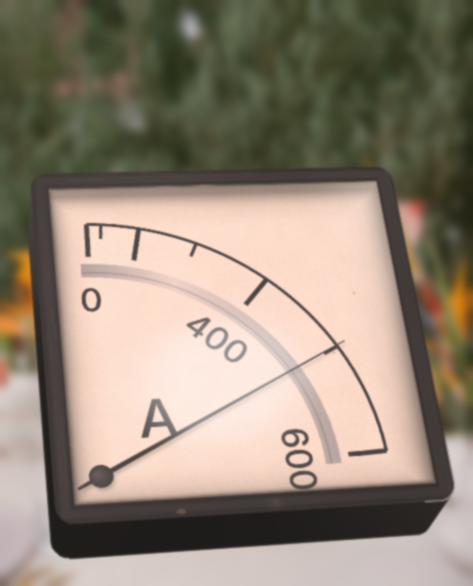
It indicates {"value": 500, "unit": "A"}
